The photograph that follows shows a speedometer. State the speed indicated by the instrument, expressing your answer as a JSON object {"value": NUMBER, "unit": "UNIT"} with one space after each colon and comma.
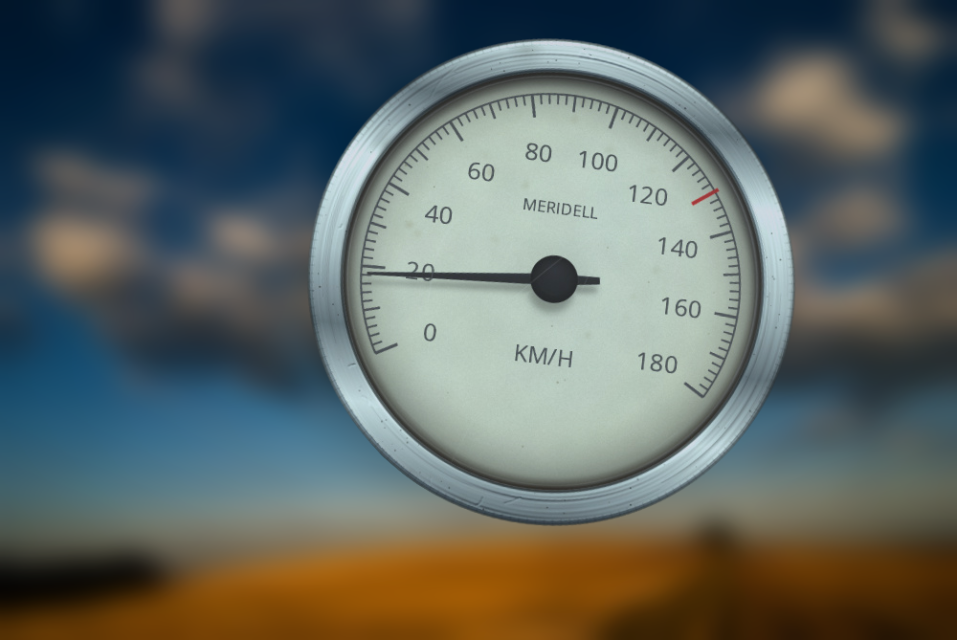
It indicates {"value": 18, "unit": "km/h"}
